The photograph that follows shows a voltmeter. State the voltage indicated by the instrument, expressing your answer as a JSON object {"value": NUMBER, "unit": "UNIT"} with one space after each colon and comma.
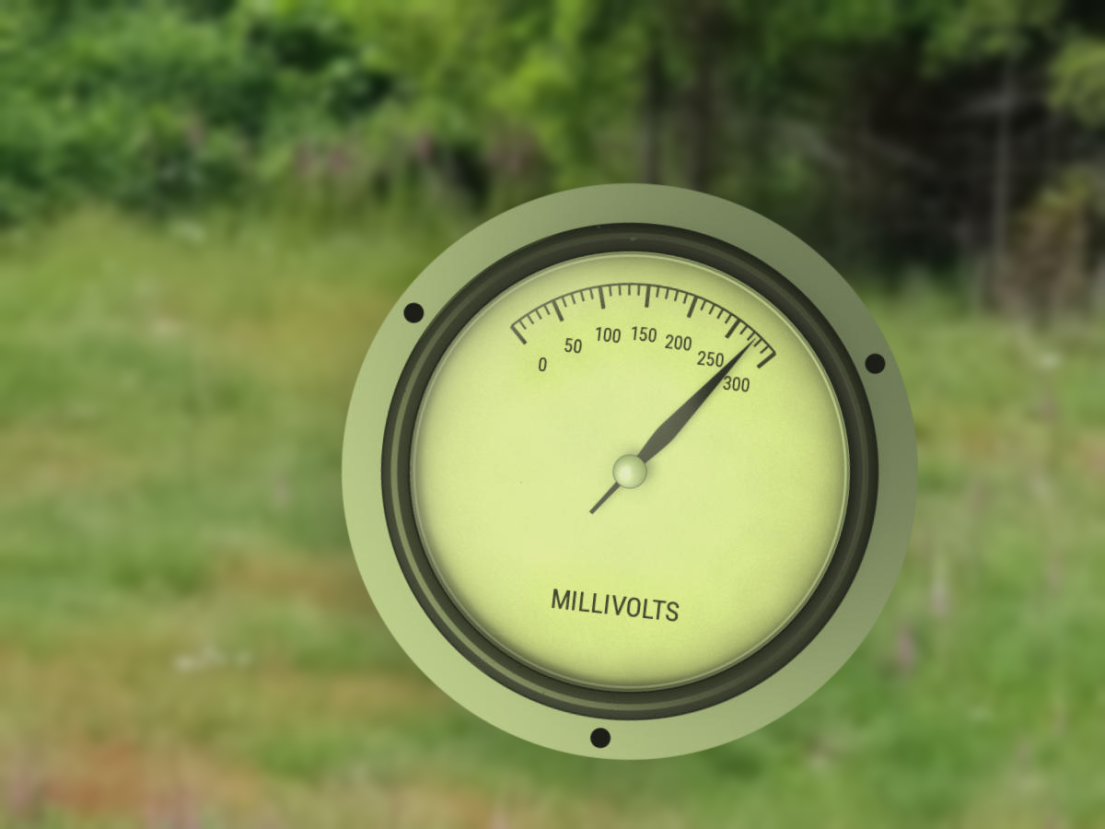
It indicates {"value": 275, "unit": "mV"}
